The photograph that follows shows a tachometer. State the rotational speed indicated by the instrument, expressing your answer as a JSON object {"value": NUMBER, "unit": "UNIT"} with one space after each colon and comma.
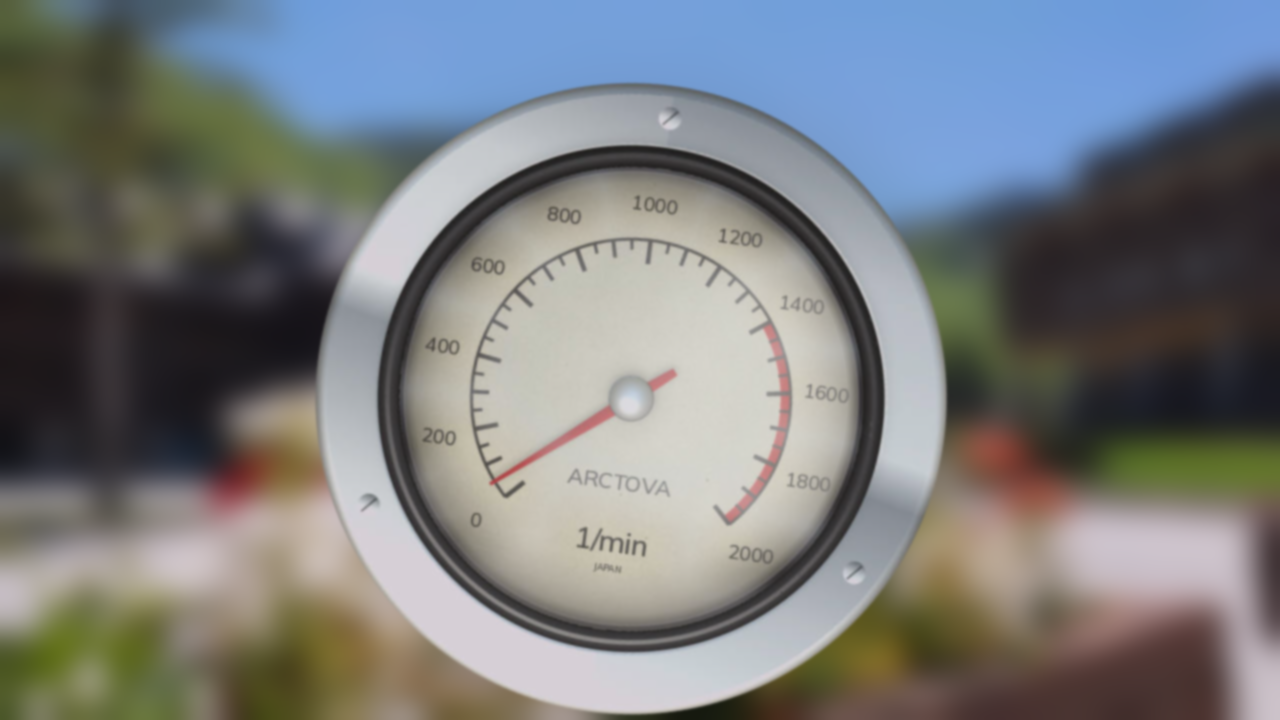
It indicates {"value": 50, "unit": "rpm"}
